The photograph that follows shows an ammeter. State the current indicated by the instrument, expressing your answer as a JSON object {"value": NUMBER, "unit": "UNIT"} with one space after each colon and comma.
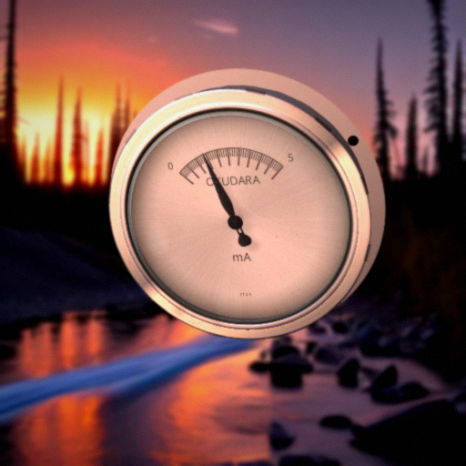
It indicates {"value": 1.5, "unit": "mA"}
